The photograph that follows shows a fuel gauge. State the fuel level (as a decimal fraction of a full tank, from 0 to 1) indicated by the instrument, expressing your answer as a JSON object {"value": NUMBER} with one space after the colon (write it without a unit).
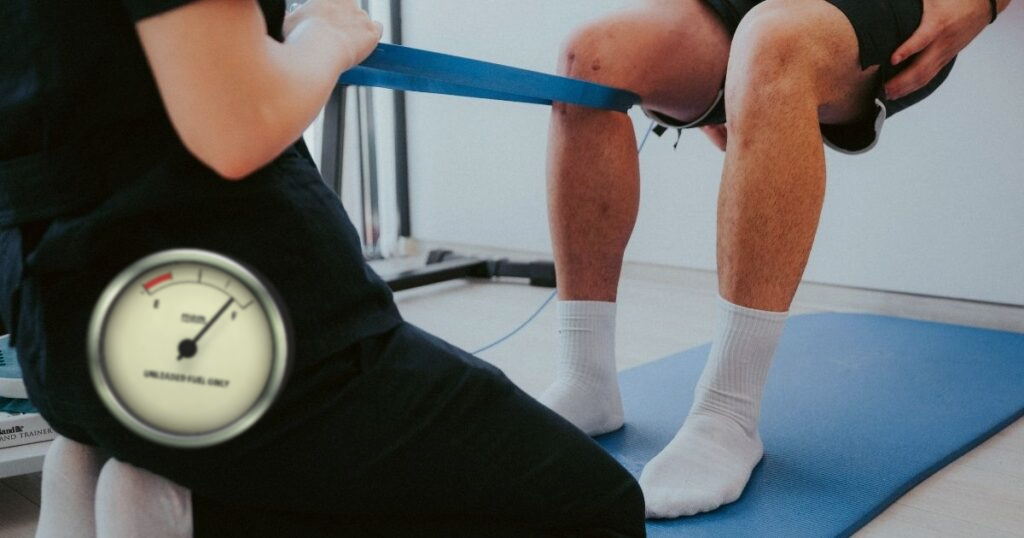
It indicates {"value": 0.875}
